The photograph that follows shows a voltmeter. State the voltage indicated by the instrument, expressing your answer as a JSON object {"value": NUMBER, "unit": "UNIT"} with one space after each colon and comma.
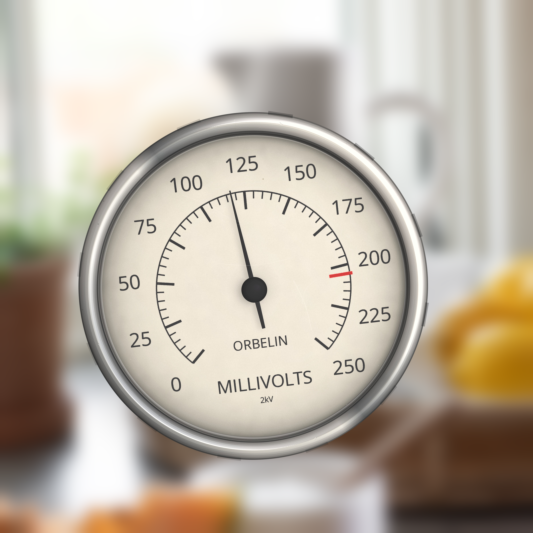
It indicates {"value": 117.5, "unit": "mV"}
